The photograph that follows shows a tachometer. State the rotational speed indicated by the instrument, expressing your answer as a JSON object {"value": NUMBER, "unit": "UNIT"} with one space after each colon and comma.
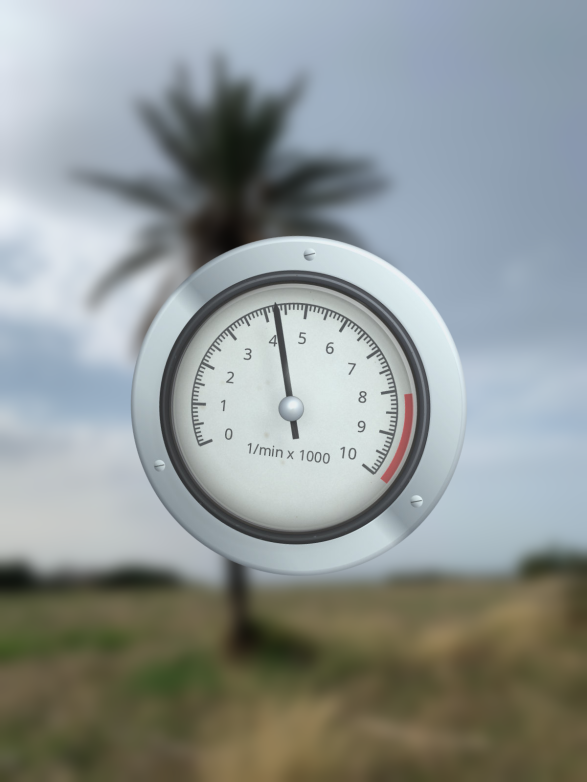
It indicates {"value": 4300, "unit": "rpm"}
